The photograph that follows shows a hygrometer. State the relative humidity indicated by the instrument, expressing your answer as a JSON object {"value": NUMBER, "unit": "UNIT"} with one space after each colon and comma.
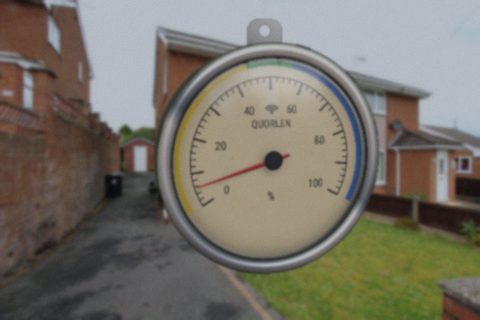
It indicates {"value": 6, "unit": "%"}
